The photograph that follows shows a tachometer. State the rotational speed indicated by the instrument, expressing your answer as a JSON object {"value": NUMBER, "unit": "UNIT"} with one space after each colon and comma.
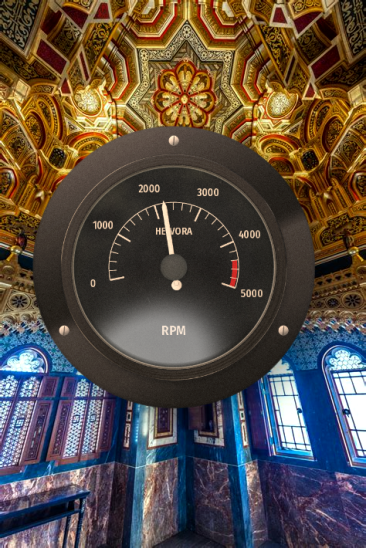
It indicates {"value": 2200, "unit": "rpm"}
